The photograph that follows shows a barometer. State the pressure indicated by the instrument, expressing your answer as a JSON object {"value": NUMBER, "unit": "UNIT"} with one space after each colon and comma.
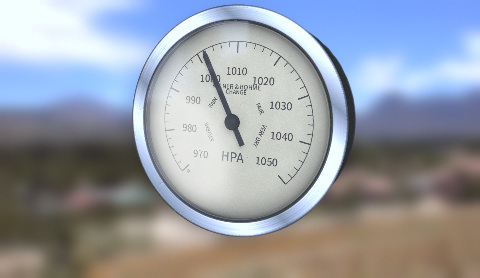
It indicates {"value": 1002, "unit": "hPa"}
